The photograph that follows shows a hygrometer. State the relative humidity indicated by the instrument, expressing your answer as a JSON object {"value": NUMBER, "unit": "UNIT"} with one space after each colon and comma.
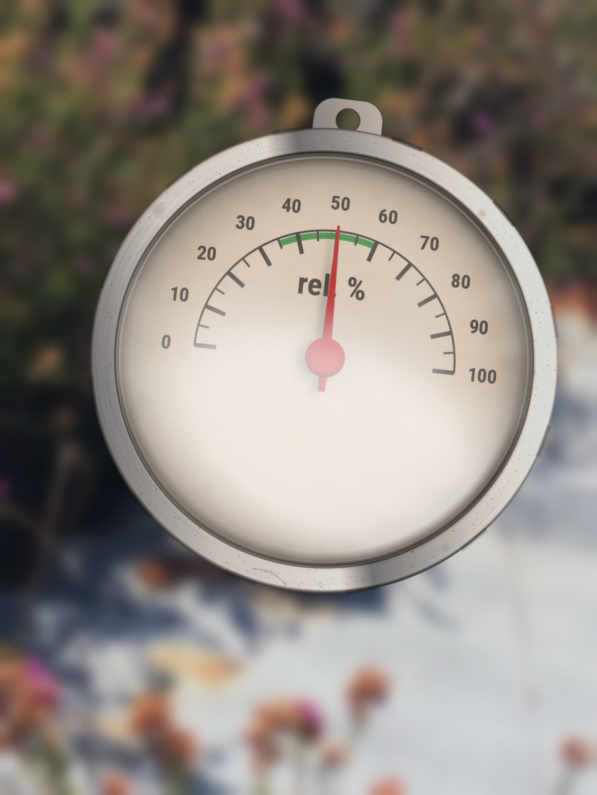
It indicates {"value": 50, "unit": "%"}
